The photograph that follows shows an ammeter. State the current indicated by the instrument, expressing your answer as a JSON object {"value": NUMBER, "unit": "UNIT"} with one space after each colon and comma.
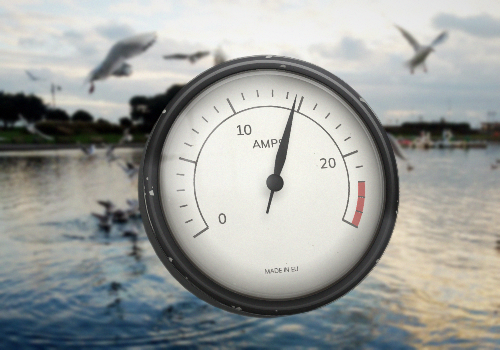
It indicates {"value": 14.5, "unit": "A"}
